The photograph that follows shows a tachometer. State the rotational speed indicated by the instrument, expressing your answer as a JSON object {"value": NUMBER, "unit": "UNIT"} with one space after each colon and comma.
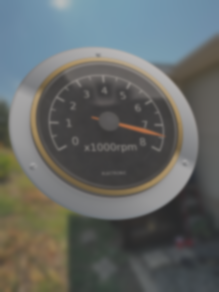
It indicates {"value": 7500, "unit": "rpm"}
